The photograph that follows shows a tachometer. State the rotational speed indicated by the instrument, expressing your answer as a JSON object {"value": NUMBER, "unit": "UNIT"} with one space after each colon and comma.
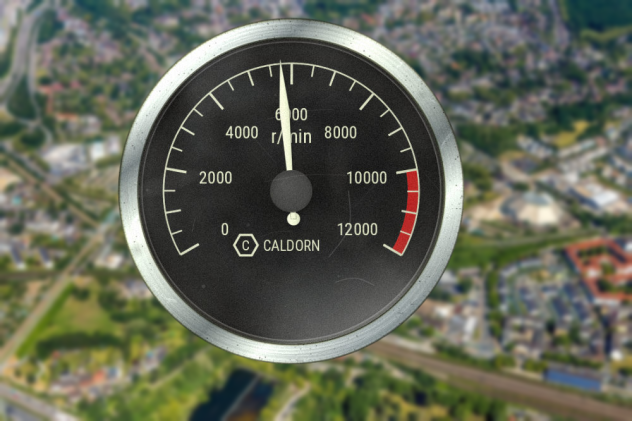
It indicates {"value": 5750, "unit": "rpm"}
